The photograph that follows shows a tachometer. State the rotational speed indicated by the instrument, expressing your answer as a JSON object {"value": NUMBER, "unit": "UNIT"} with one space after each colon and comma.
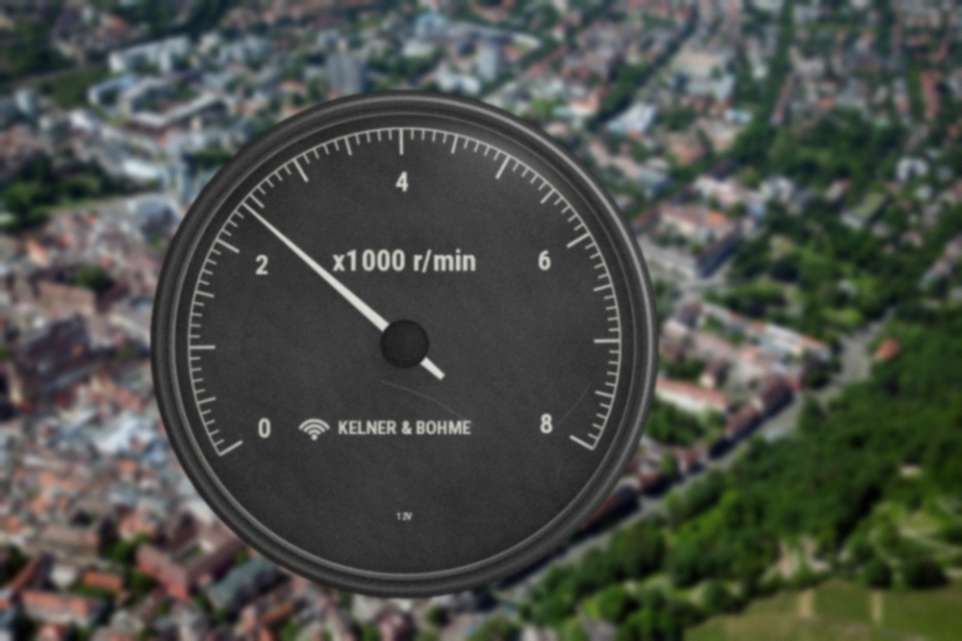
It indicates {"value": 2400, "unit": "rpm"}
